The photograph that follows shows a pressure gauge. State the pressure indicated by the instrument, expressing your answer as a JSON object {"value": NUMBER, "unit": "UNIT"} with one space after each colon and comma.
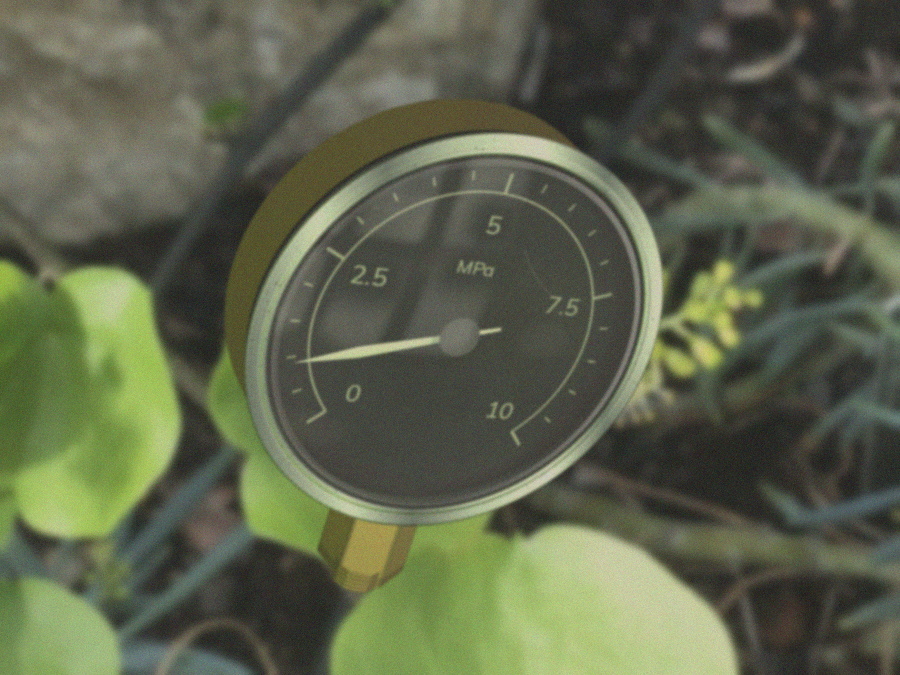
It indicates {"value": 1, "unit": "MPa"}
